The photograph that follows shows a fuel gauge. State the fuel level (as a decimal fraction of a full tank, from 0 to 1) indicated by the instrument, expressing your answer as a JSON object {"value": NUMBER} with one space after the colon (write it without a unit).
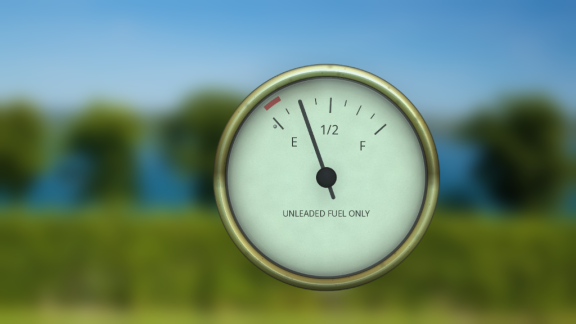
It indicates {"value": 0.25}
